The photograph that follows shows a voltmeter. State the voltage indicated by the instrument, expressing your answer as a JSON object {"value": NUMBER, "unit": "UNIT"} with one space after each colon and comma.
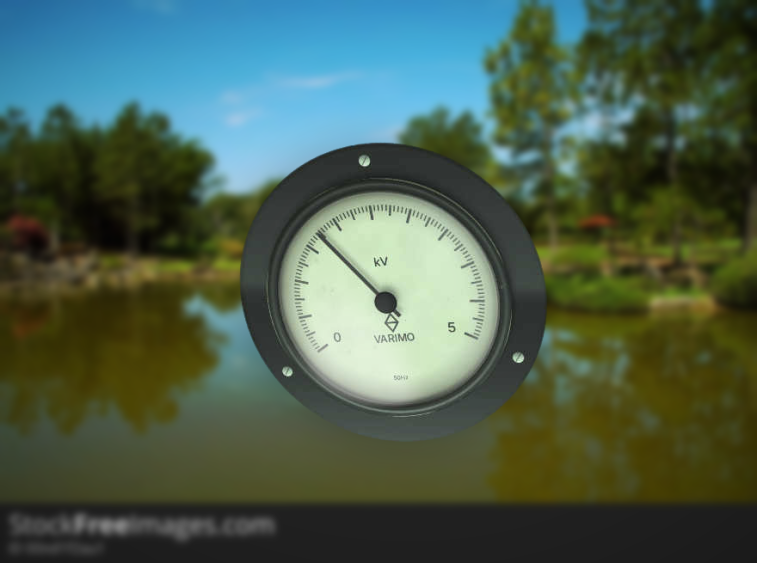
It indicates {"value": 1.75, "unit": "kV"}
